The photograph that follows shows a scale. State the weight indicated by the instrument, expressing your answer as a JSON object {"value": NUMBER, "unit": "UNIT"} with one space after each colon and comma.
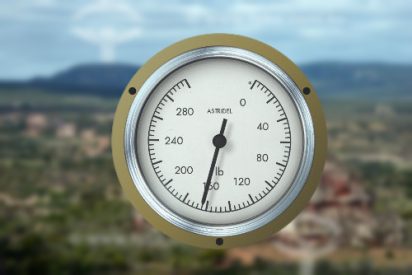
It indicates {"value": 164, "unit": "lb"}
